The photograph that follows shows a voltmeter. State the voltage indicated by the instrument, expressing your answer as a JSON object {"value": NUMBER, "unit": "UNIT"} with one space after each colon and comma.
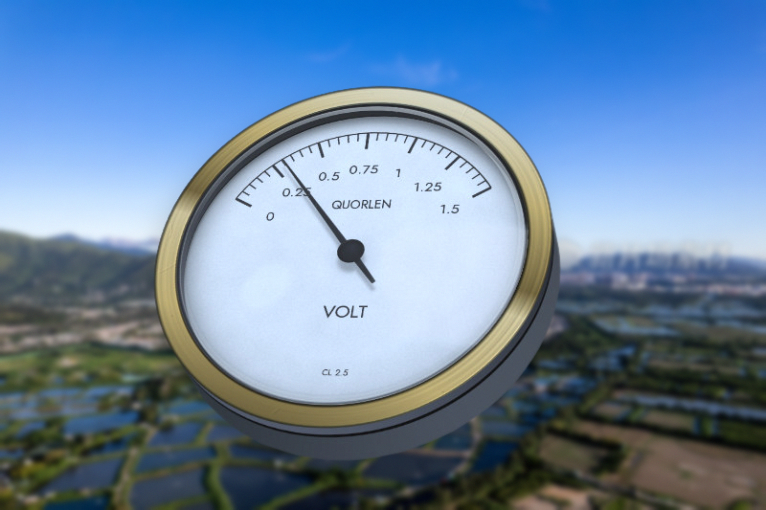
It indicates {"value": 0.3, "unit": "V"}
